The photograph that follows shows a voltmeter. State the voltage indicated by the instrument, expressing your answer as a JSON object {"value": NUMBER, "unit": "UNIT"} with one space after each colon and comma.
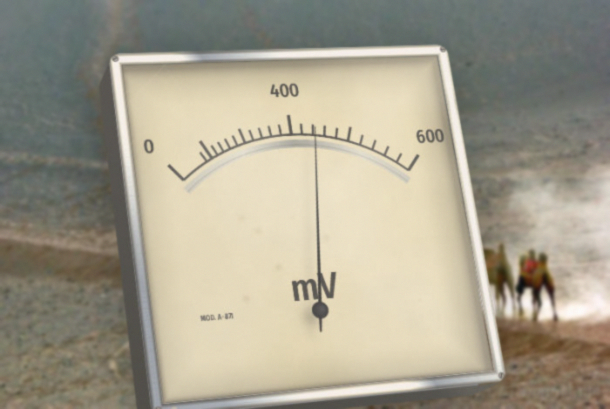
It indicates {"value": 440, "unit": "mV"}
